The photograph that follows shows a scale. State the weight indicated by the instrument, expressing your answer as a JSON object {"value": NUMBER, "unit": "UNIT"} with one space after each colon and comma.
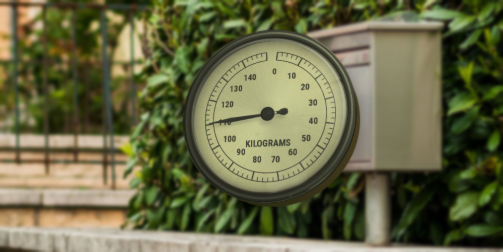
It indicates {"value": 110, "unit": "kg"}
